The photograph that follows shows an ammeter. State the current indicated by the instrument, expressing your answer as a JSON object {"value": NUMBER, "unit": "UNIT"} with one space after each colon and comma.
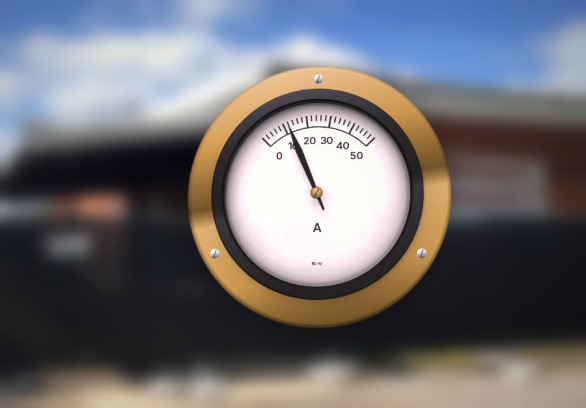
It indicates {"value": 12, "unit": "A"}
